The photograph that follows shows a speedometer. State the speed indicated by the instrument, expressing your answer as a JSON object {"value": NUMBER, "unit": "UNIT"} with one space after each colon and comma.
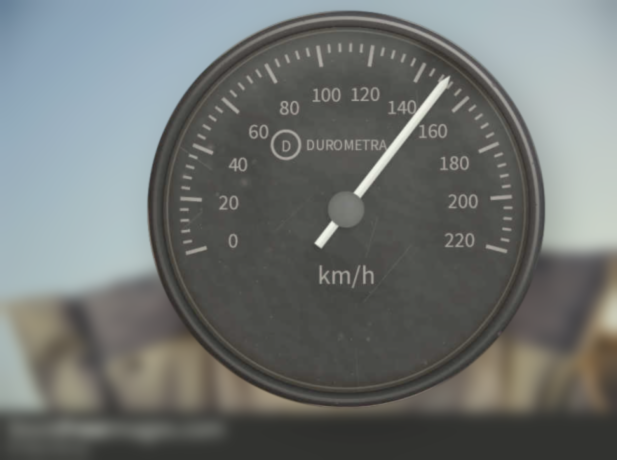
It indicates {"value": 150, "unit": "km/h"}
